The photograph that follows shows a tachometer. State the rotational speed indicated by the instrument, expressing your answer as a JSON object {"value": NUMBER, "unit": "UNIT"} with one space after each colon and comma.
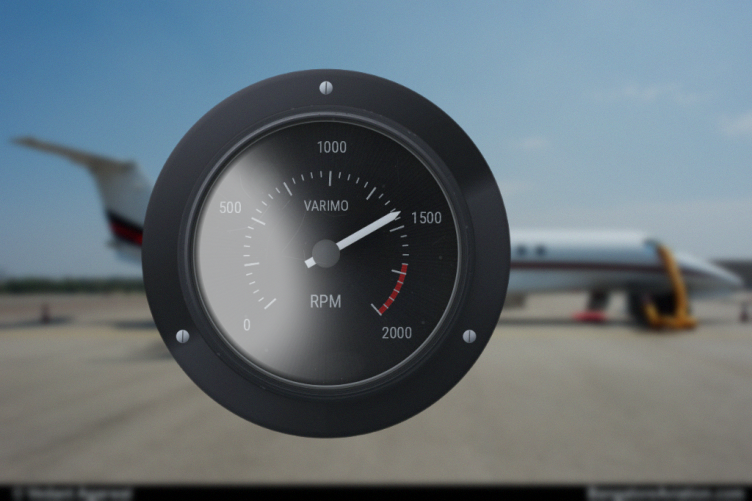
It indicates {"value": 1425, "unit": "rpm"}
